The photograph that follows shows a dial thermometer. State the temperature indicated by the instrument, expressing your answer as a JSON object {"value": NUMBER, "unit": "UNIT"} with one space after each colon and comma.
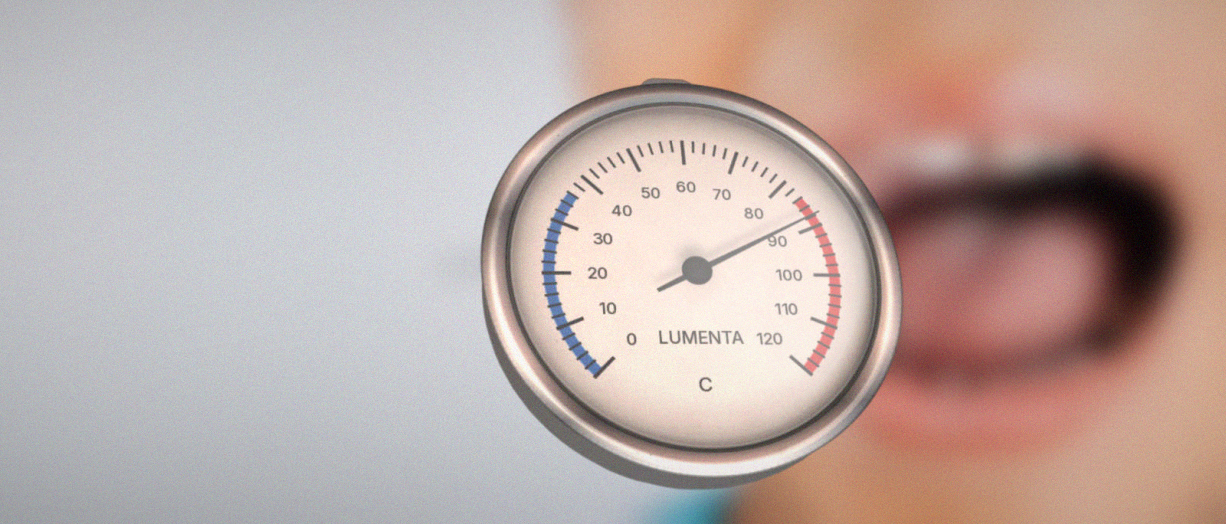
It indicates {"value": 88, "unit": "°C"}
